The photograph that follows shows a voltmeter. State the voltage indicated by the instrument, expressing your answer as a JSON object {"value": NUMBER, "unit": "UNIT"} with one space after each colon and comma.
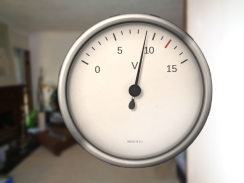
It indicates {"value": 9, "unit": "V"}
